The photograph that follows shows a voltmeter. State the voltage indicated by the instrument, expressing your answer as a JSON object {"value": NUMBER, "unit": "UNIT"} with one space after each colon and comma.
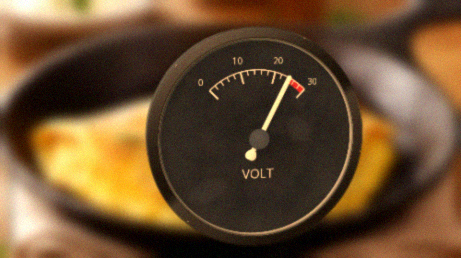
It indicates {"value": 24, "unit": "V"}
